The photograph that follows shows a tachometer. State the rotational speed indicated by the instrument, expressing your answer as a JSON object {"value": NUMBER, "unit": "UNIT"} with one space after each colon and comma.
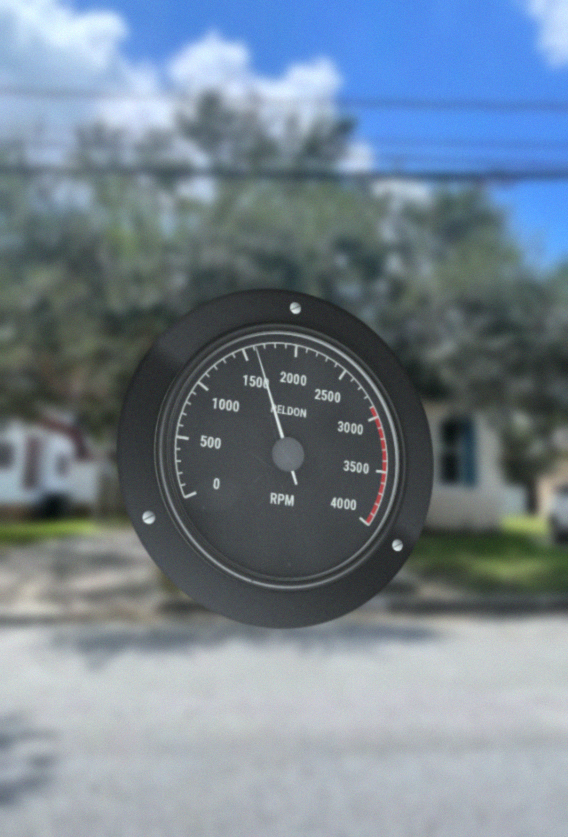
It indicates {"value": 1600, "unit": "rpm"}
